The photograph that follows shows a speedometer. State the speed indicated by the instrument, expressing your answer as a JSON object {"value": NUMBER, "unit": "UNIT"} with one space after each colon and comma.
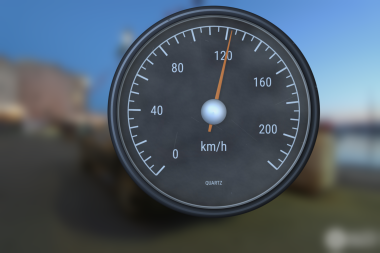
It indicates {"value": 122.5, "unit": "km/h"}
